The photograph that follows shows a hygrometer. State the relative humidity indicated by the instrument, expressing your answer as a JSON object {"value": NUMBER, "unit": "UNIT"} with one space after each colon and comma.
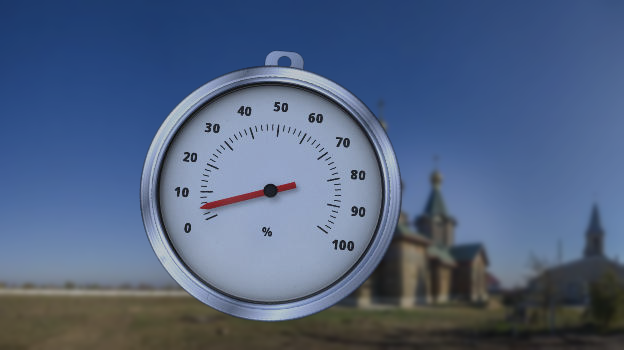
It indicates {"value": 4, "unit": "%"}
